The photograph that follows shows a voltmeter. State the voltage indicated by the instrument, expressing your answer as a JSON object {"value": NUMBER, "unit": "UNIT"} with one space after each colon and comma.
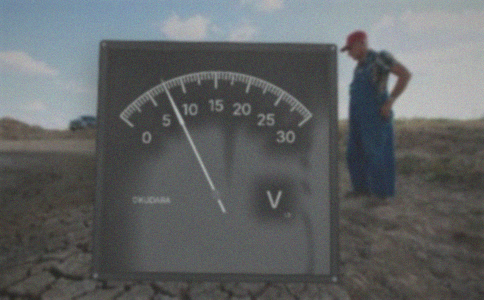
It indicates {"value": 7.5, "unit": "V"}
